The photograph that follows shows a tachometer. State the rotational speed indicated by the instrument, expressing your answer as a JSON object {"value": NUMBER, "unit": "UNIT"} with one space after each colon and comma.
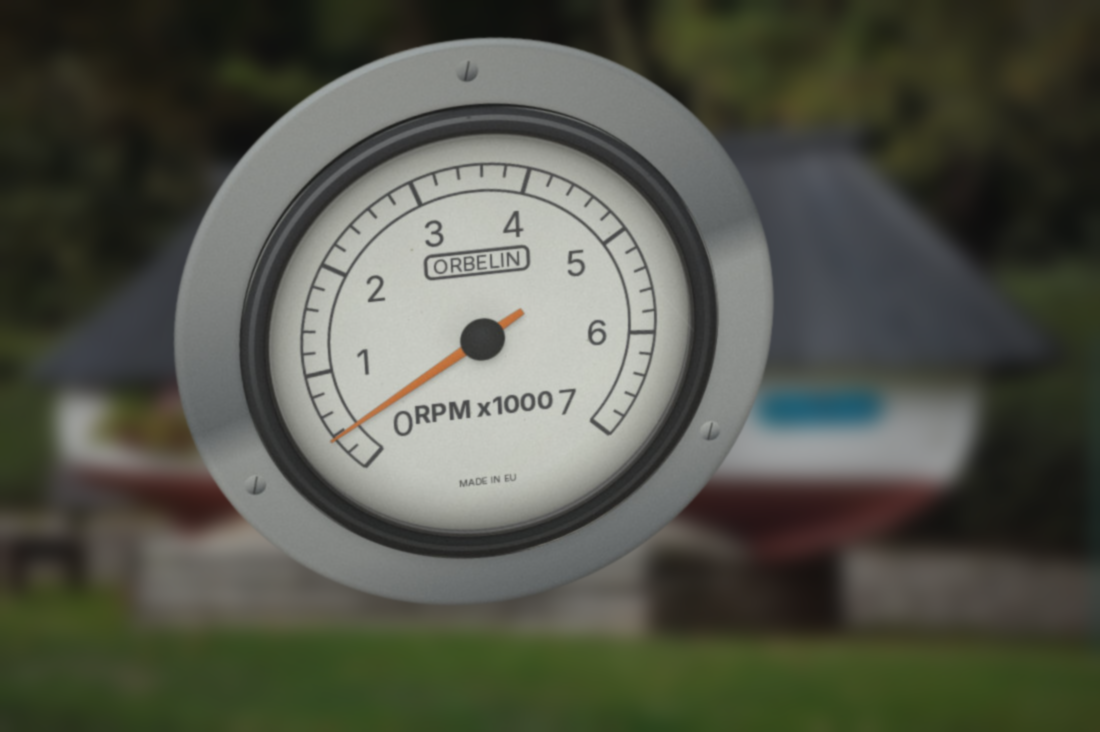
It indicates {"value": 400, "unit": "rpm"}
